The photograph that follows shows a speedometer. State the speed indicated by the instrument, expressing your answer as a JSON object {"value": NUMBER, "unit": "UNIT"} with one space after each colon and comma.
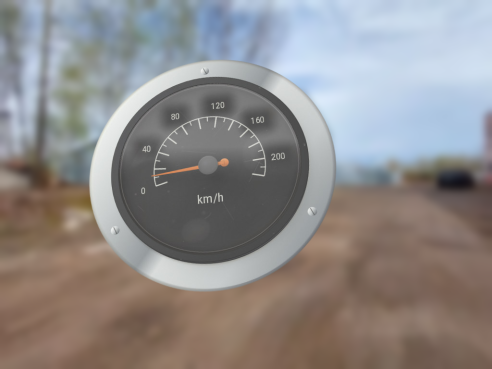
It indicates {"value": 10, "unit": "km/h"}
